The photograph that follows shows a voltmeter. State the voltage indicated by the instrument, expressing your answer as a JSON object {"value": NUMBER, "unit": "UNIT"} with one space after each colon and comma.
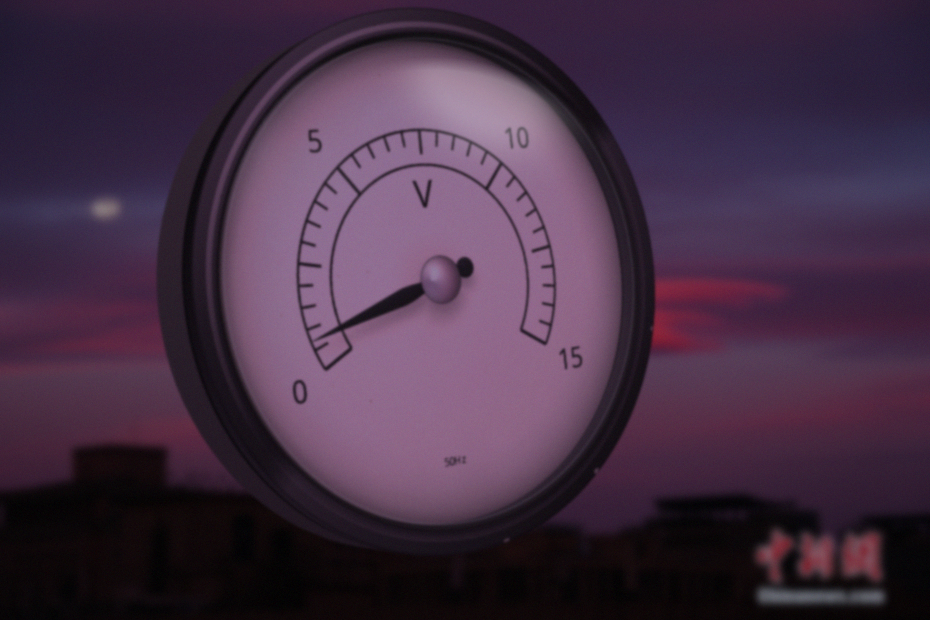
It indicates {"value": 0.75, "unit": "V"}
